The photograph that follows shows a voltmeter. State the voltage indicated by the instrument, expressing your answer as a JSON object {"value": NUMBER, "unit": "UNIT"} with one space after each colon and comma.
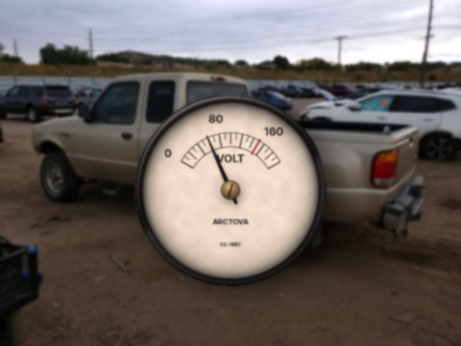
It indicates {"value": 60, "unit": "V"}
